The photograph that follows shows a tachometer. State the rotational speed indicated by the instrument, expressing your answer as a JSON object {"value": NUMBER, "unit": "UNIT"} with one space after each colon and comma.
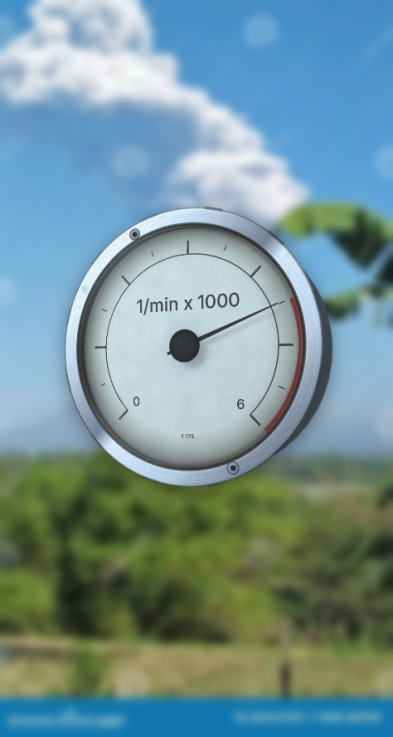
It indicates {"value": 4500, "unit": "rpm"}
